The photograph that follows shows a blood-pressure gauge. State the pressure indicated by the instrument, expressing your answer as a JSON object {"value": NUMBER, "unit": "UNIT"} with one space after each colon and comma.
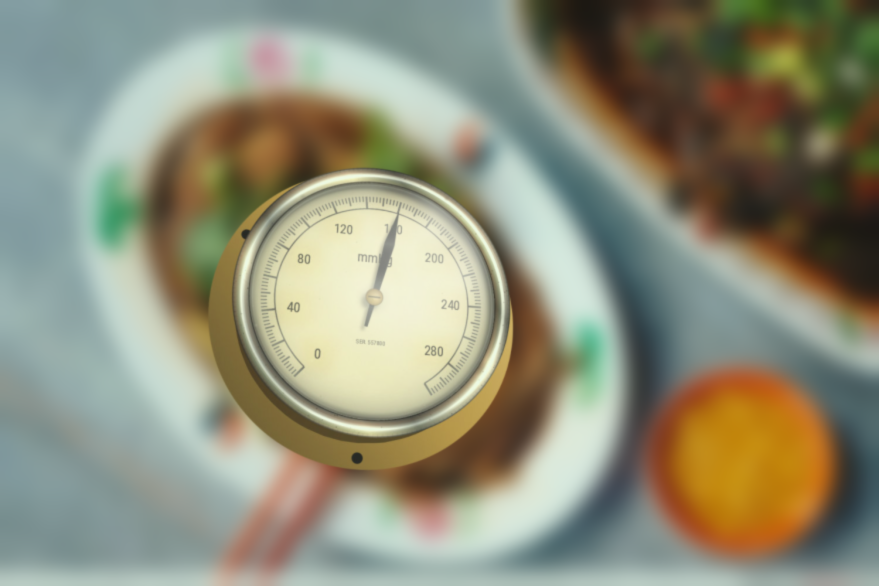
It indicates {"value": 160, "unit": "mmHg"}
